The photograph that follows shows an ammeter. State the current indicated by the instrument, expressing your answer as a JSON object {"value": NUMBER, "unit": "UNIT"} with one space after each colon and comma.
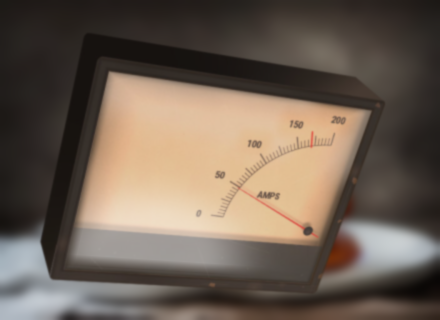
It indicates {"value": 50, "unit": "A"}
